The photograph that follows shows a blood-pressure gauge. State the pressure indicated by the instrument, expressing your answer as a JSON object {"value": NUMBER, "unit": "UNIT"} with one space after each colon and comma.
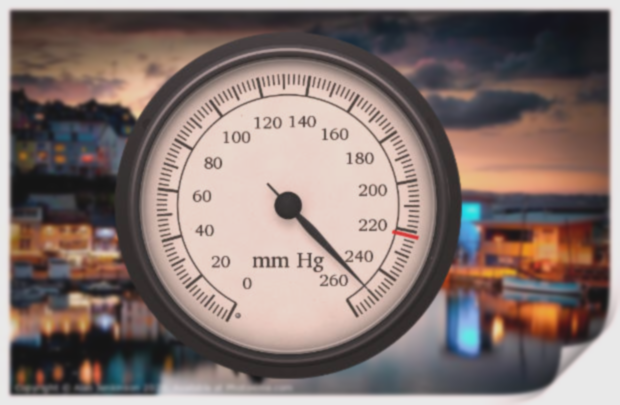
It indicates {"value": 250, "unit": "mmHg"}
